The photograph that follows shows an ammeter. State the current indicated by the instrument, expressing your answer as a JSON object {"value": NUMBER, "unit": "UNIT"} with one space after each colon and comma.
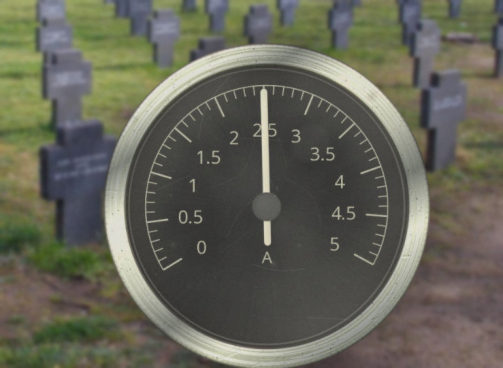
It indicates {"value": 2.5, "unit": "A"}
